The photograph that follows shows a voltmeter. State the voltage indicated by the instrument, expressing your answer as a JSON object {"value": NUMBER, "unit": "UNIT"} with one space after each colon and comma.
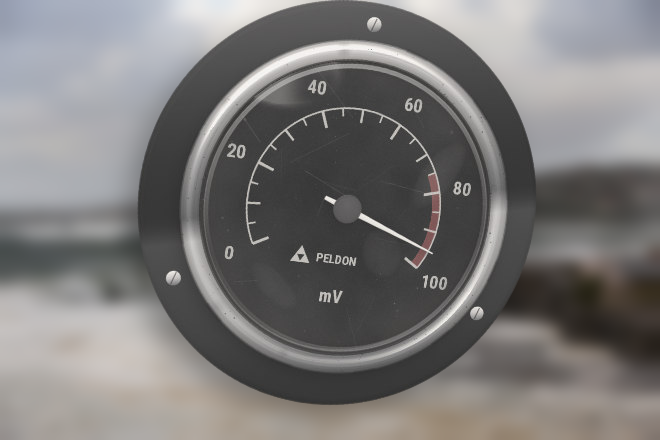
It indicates {"value": 95, "unit": "mV"}
